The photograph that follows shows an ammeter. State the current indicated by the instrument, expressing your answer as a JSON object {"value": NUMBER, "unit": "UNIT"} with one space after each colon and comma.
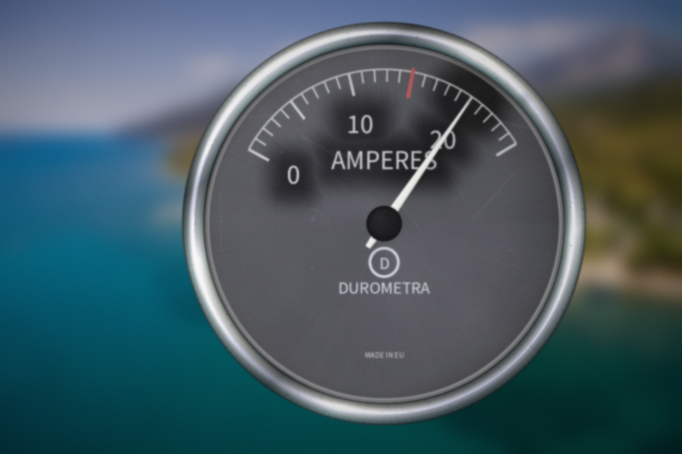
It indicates {"value": 20, "unit": "A"}
